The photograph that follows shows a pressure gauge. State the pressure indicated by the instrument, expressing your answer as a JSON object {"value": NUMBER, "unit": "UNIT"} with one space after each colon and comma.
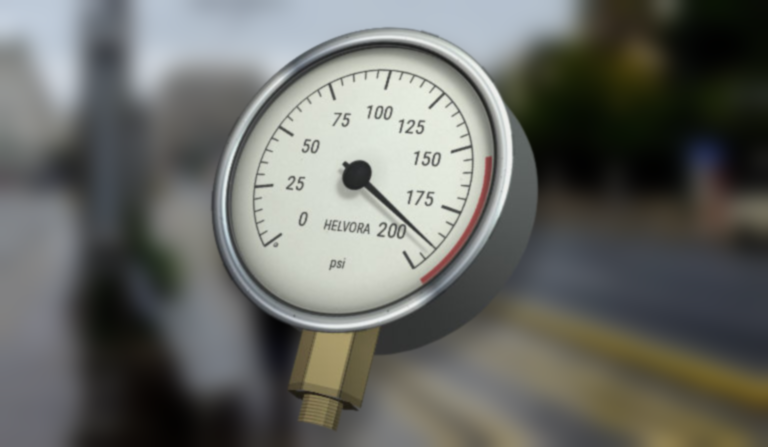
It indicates {"value": 190, "unit": "psi"}
